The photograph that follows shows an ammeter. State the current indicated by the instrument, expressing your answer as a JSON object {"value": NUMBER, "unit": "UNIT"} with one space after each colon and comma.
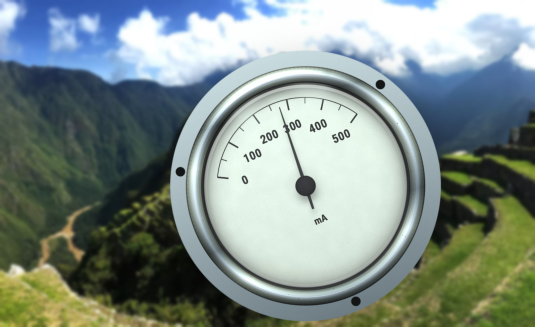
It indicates {"value": 275, "unit": "mA"}
